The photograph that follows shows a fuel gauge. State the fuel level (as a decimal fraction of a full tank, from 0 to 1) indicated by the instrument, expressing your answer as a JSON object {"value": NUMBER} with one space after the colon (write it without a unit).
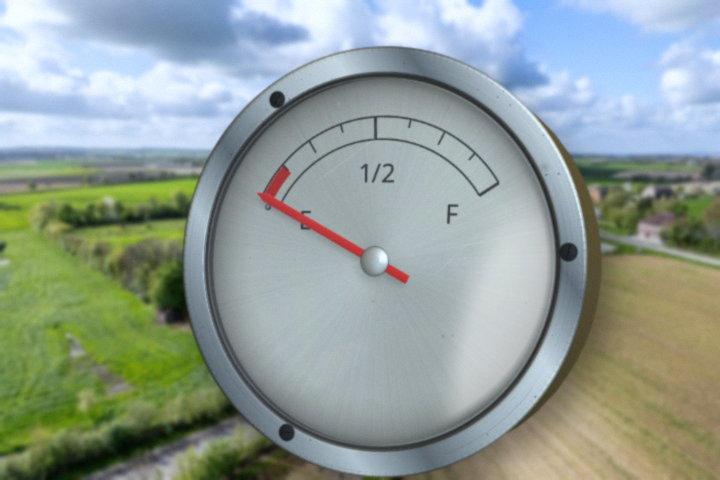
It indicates {"value": 0}
